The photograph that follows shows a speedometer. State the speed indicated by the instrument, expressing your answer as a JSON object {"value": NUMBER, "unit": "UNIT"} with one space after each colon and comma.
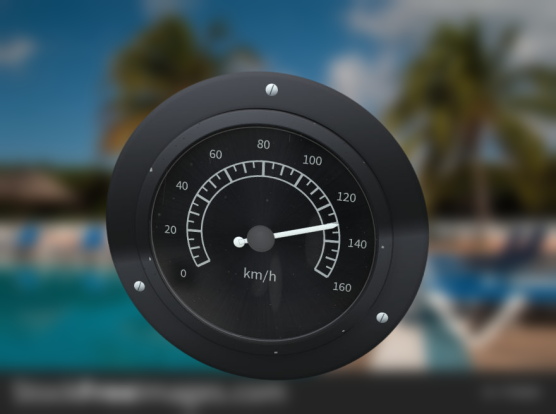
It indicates {"value": 130, "unit": "km/h"}
